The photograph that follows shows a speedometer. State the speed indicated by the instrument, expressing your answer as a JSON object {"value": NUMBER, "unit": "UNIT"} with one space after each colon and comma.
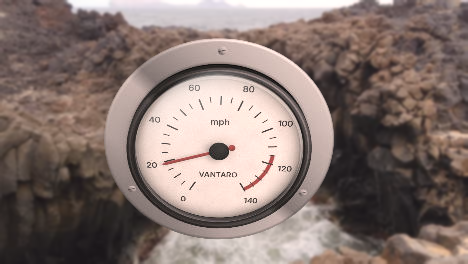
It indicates {"value": 20, "unit": "mph"}
